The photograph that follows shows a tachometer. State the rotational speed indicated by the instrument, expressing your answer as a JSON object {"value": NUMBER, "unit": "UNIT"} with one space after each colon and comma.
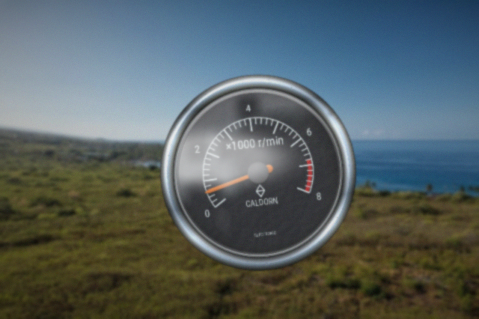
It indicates {"value": 600, "unit": "rpm"}
